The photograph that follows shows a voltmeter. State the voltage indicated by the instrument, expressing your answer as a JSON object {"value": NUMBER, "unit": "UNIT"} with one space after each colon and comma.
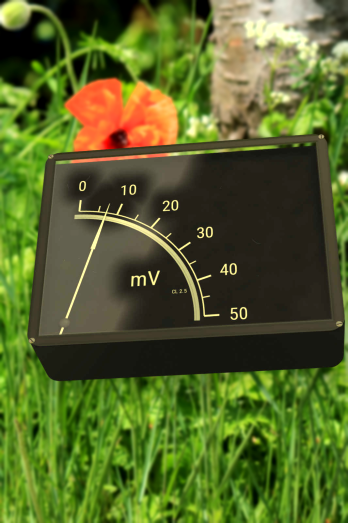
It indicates {"value": 7.5, "unit": "mV"}
